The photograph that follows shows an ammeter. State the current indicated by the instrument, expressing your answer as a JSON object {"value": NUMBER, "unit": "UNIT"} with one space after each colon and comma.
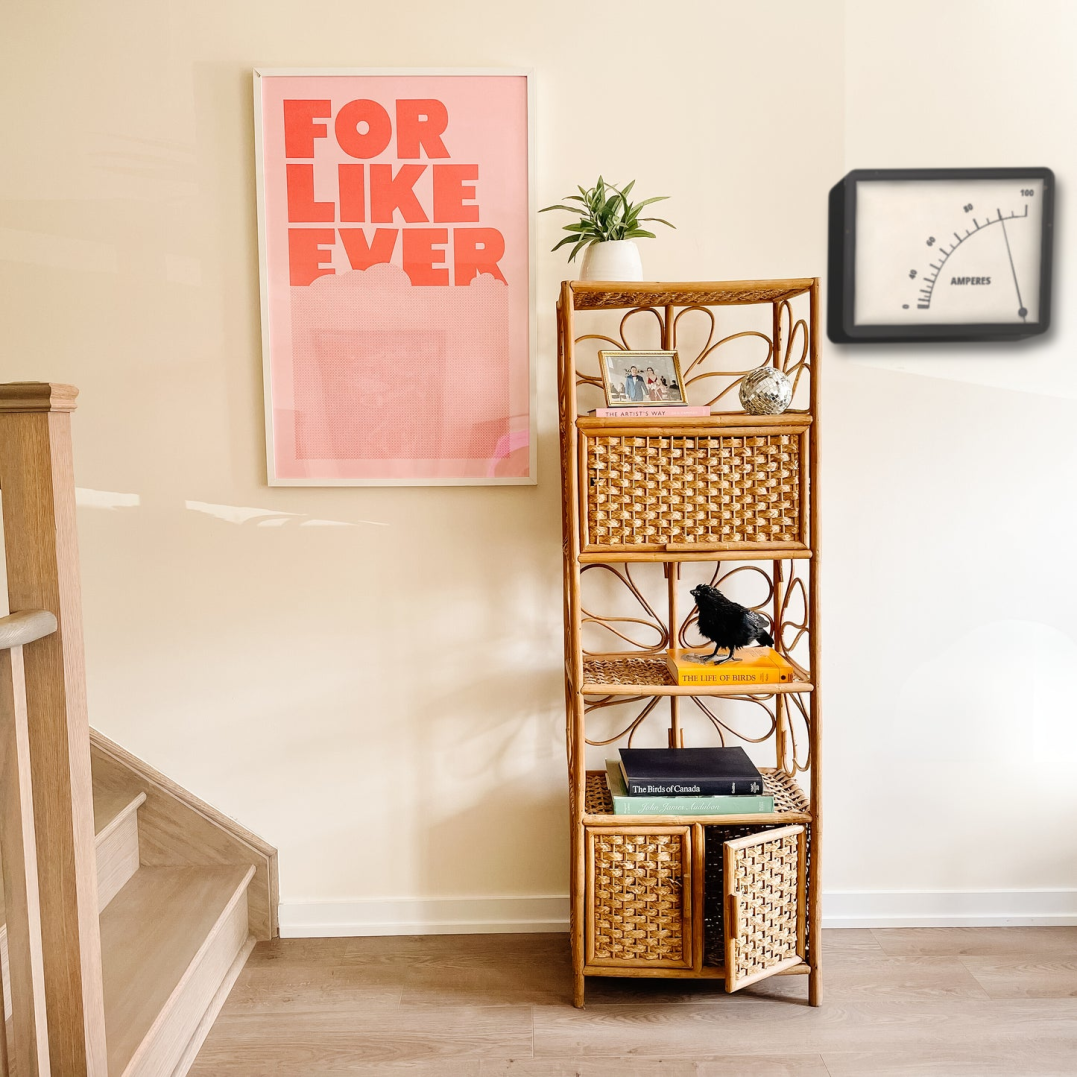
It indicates {"value": 90, "unit": "A"}
